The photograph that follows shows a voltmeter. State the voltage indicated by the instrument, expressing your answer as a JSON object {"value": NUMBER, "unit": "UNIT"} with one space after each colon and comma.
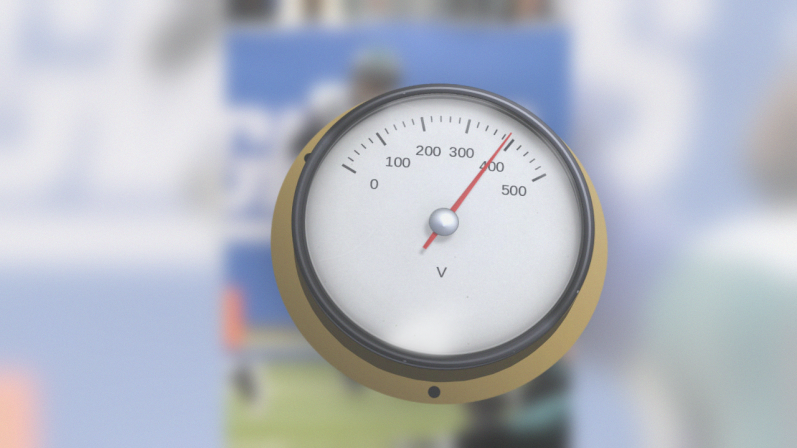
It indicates {"value": 390, "unit": "V"}
